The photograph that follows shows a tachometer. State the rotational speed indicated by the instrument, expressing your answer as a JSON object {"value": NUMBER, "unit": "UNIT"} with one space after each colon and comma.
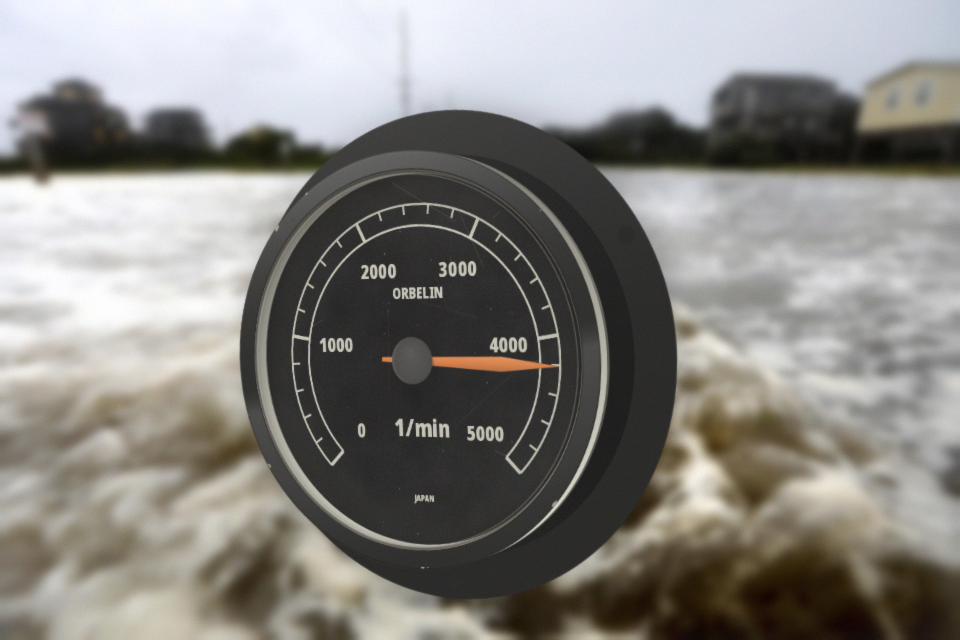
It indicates {"value": 4200, "unit": "rpm"}
